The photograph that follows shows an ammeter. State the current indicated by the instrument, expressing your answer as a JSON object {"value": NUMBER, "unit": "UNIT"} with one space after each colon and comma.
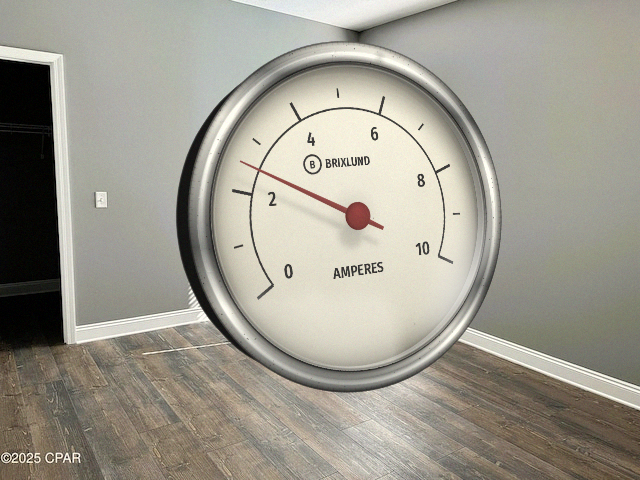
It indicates {"value": 2.5, "unit": "A"}
